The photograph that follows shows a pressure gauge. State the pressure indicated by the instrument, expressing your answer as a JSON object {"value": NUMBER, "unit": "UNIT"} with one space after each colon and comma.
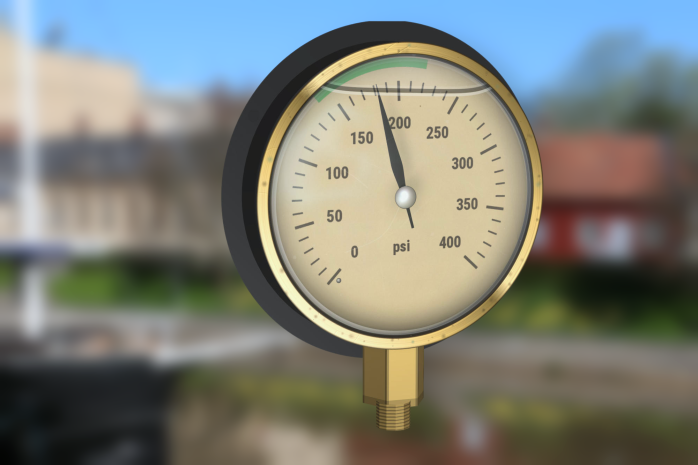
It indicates {"value": 180, "unit": "psi"}
